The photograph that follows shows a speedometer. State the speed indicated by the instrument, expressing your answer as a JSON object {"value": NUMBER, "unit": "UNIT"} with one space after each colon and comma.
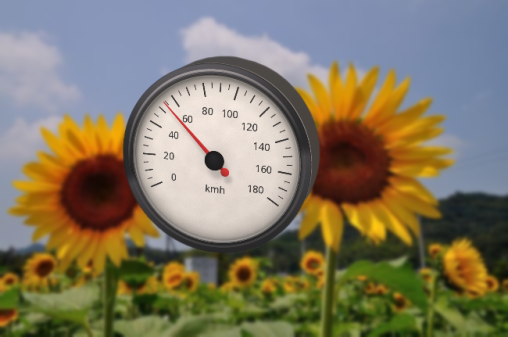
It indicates {"value": 55, "unit": "km/h"}
